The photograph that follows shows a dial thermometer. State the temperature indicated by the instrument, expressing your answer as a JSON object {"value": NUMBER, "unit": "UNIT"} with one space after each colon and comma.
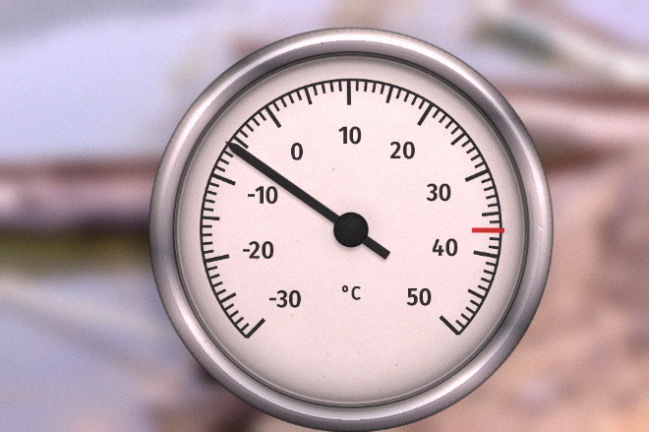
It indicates {"value": -6, "unit": "°C"}
